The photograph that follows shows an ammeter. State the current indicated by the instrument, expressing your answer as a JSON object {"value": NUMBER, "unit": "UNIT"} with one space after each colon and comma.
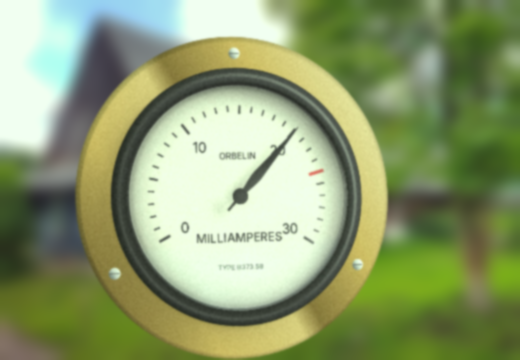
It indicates {"value": 20, "unit": "mA"}
